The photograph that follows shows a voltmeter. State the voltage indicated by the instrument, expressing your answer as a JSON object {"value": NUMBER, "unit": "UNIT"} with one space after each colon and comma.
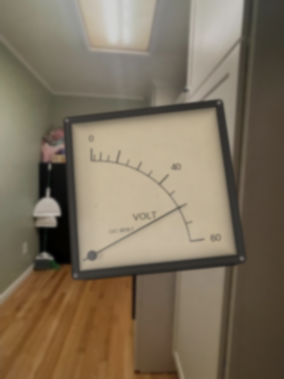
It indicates {"value": 50, "unit": "V"}
